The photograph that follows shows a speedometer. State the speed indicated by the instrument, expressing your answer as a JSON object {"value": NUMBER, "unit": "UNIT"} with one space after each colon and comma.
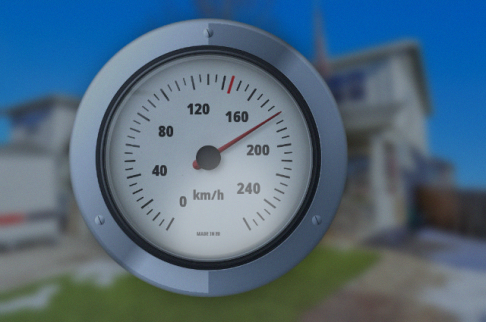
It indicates {"value": 180, "unit": "km/h"}
